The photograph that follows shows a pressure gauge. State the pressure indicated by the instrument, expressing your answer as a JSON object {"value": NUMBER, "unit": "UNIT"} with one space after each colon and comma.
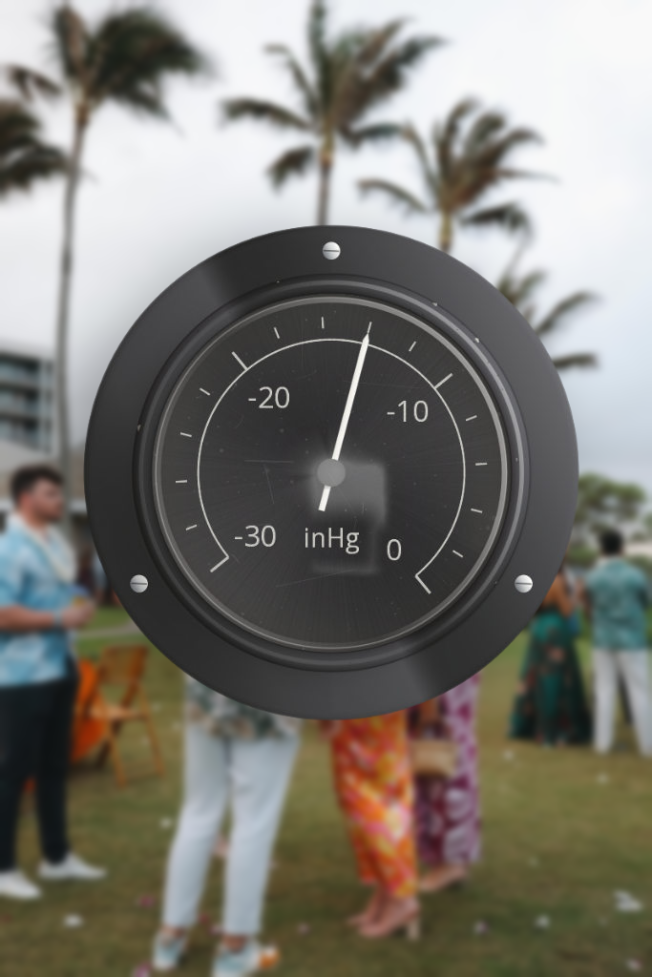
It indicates {"value": -14, "unit": "inHg"}
